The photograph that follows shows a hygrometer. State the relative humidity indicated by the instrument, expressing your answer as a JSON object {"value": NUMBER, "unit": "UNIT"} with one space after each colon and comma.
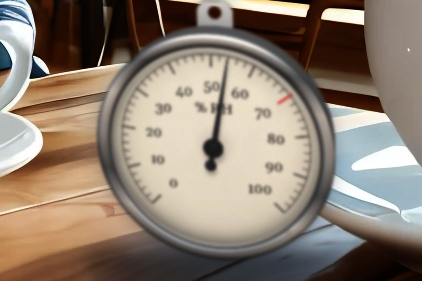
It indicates {"value": 54, "unit": "%"}
